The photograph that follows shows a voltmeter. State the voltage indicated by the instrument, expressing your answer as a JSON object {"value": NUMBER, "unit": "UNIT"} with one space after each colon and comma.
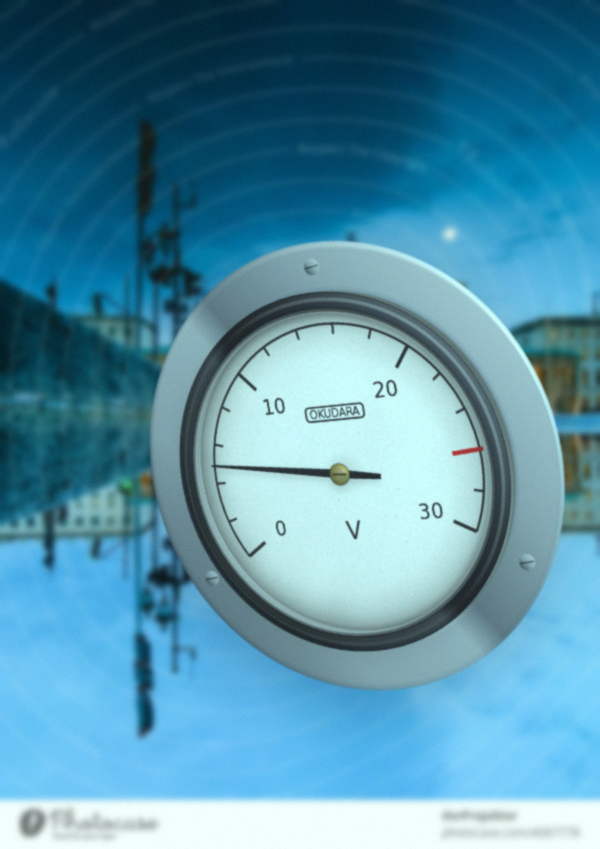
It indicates {"value": 5, "unit": "V"}
